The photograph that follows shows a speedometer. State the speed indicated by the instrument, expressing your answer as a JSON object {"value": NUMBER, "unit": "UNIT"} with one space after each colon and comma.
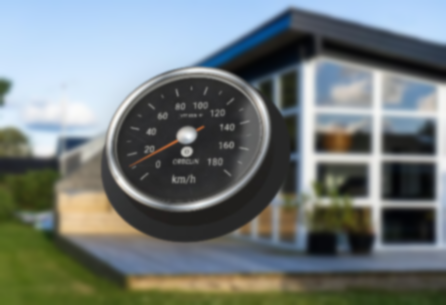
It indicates {"value": 10, "unit": "km/h"}
